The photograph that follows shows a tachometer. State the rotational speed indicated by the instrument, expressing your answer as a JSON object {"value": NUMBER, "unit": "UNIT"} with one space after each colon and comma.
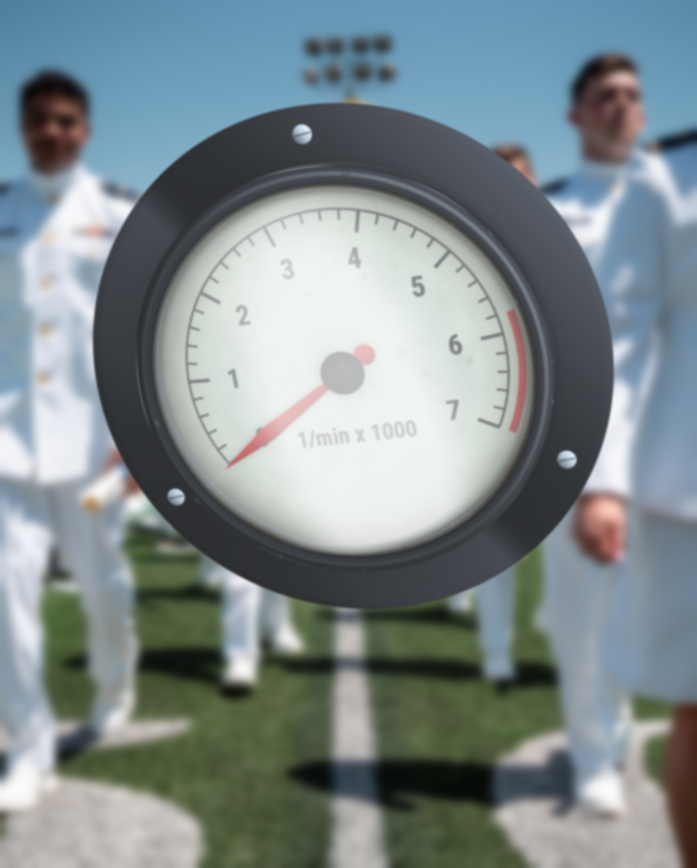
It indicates {"value": 0, "unit": "rpm"}
